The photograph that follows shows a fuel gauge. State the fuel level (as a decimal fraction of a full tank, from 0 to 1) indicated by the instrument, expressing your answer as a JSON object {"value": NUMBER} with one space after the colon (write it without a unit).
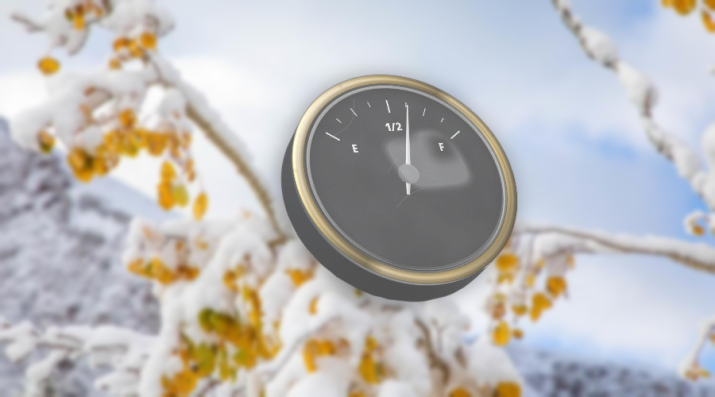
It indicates {"value": 0.625}
